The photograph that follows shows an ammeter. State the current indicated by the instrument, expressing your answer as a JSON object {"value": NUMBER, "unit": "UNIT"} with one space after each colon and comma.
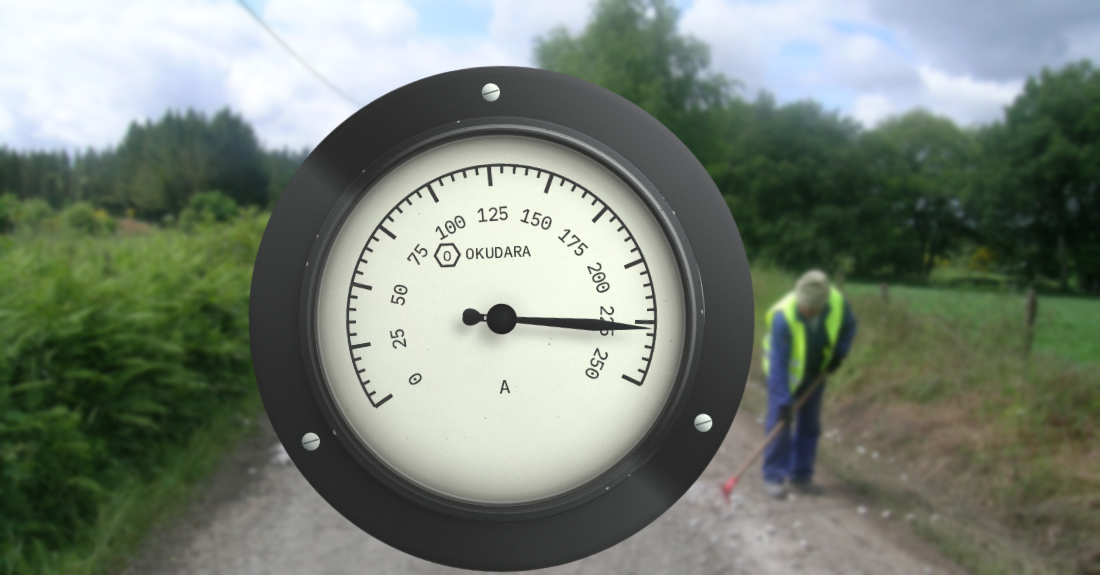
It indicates {"value": 227.5, "unit": "A"}
